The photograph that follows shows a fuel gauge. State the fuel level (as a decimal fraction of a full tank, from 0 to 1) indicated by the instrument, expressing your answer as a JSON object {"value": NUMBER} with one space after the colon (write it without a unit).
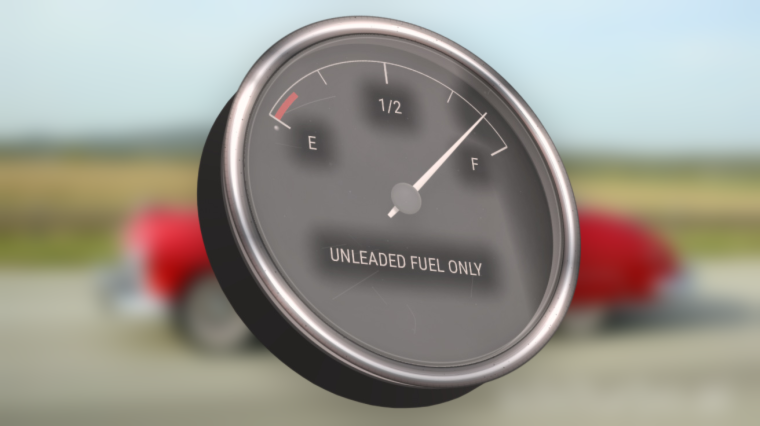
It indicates {"value": 0.875}
